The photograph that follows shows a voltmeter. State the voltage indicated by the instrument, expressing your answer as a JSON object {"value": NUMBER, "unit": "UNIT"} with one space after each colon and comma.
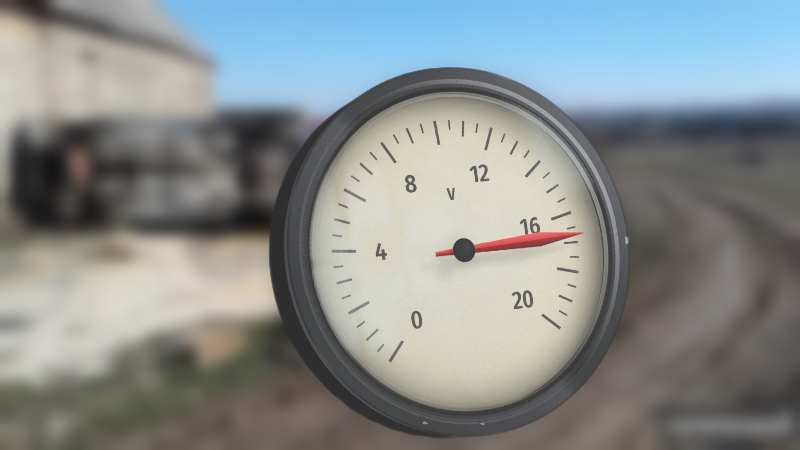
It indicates {"value": 16.75, "unit": "V"}
